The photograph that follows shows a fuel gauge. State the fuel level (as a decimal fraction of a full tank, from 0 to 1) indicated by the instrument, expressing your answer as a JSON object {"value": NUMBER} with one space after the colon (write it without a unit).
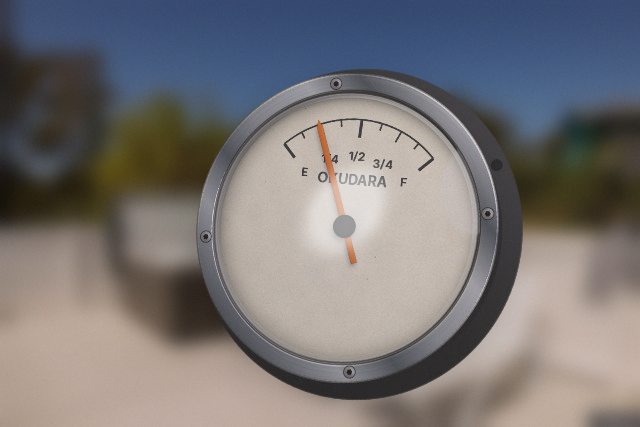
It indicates {"value": 0.25}
